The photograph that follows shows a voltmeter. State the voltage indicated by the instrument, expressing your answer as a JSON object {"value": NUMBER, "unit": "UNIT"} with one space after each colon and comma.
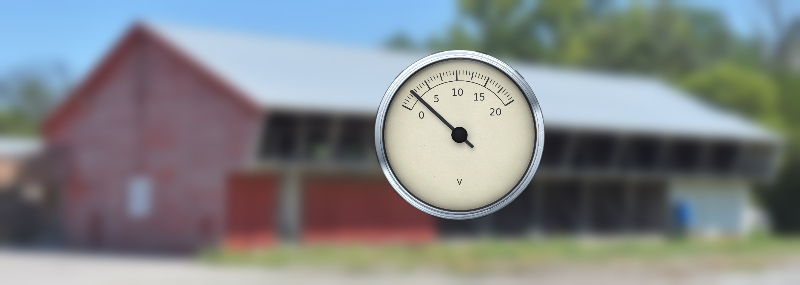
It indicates {"value": 2.5, "unit": "V"}
